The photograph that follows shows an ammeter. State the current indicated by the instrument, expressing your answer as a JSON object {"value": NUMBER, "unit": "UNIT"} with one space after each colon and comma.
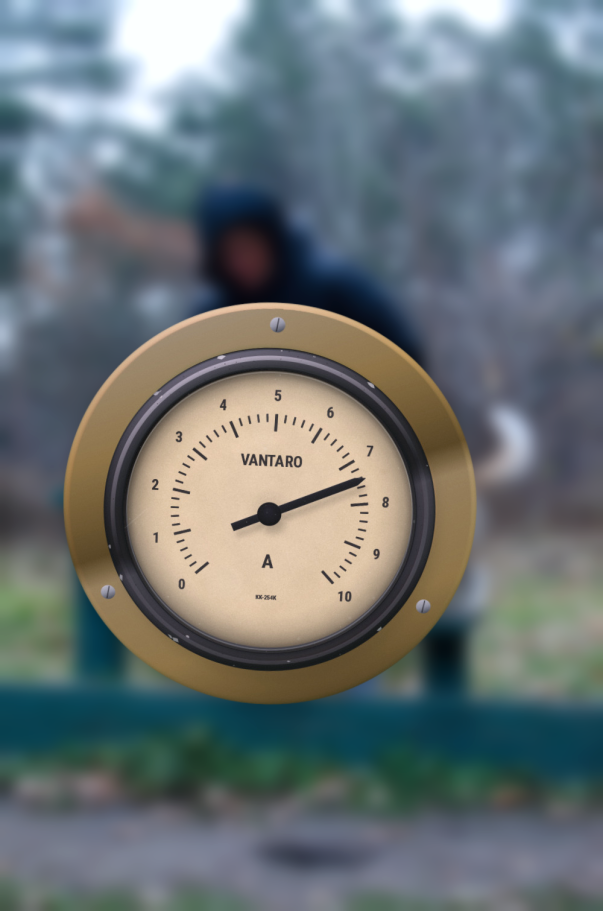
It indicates {"value": 7.4, "unit": "A"}
